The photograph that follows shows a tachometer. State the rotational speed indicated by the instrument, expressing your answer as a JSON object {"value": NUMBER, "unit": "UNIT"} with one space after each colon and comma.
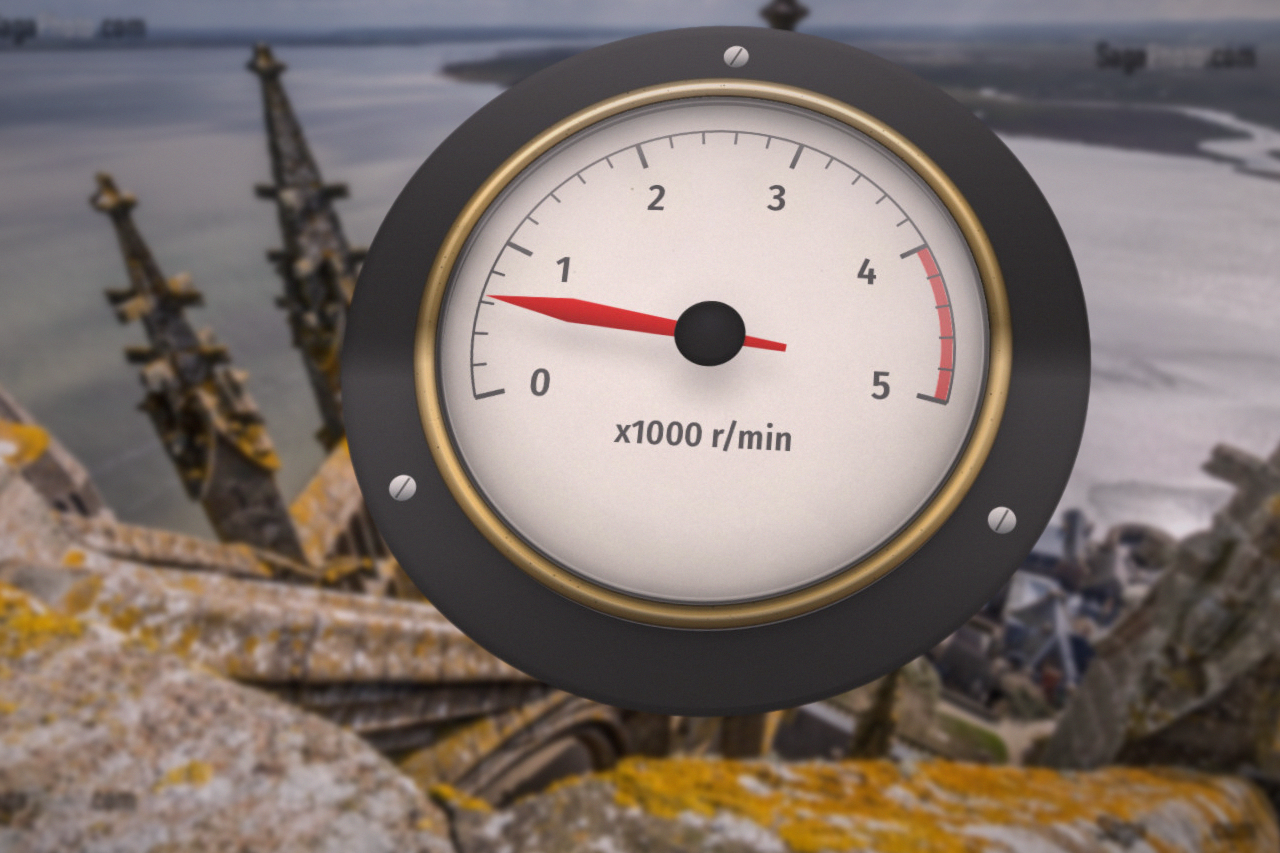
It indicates {"value": 600, "unit": "rpm"}
